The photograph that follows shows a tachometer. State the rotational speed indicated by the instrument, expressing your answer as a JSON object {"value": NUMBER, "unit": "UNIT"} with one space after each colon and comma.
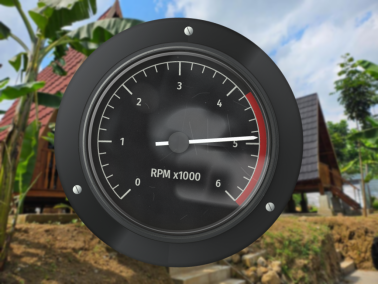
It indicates {"value": 4900, "unit": "rpm"}
